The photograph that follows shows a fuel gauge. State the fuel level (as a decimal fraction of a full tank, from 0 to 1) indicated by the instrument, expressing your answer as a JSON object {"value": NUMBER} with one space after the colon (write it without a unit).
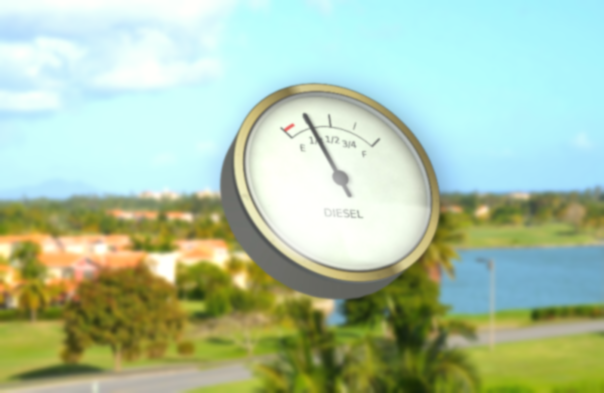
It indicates {"value": 0.25}
